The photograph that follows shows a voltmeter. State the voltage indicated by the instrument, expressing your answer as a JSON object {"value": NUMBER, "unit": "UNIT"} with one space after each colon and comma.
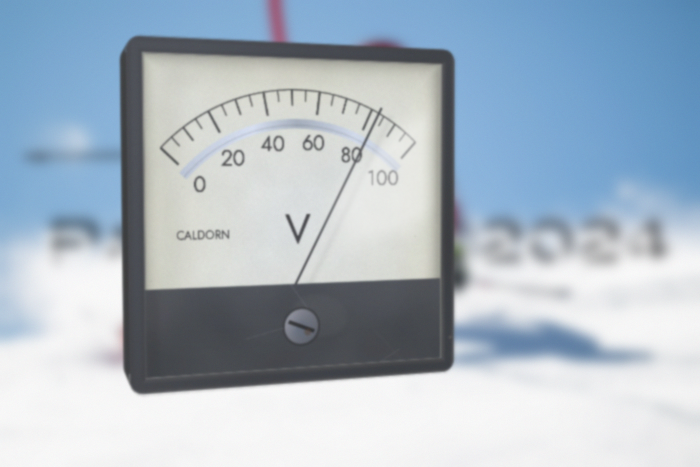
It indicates {"value": 82.5, "unit": "V"}
